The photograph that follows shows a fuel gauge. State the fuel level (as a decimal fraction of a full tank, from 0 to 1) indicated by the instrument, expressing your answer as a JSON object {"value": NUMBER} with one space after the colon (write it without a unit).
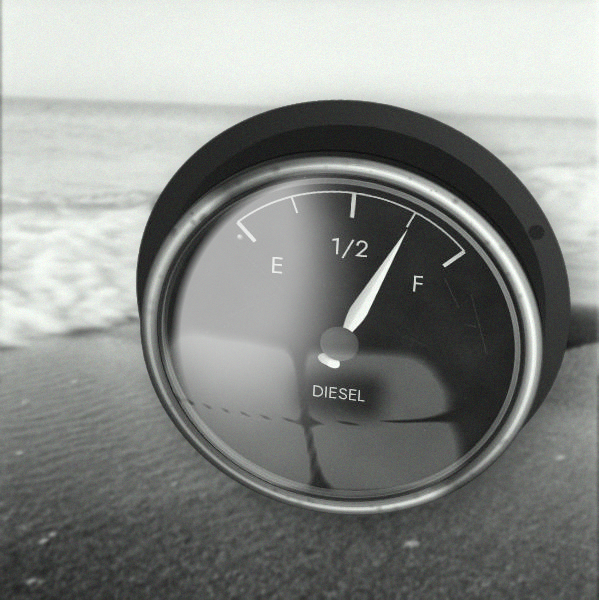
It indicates {"value": 0.75}
